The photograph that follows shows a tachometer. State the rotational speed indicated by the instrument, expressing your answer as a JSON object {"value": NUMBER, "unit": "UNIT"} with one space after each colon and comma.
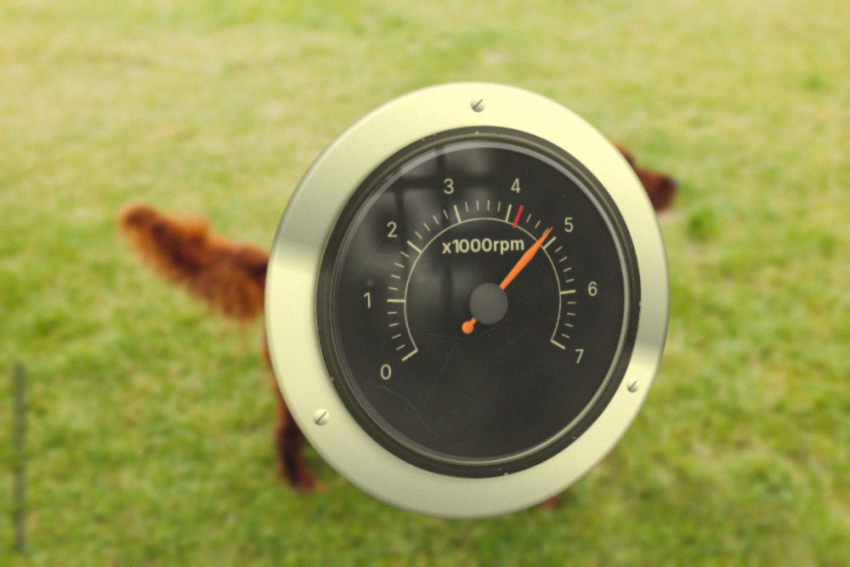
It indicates {"value": 4800, "unit": "rpm"}
